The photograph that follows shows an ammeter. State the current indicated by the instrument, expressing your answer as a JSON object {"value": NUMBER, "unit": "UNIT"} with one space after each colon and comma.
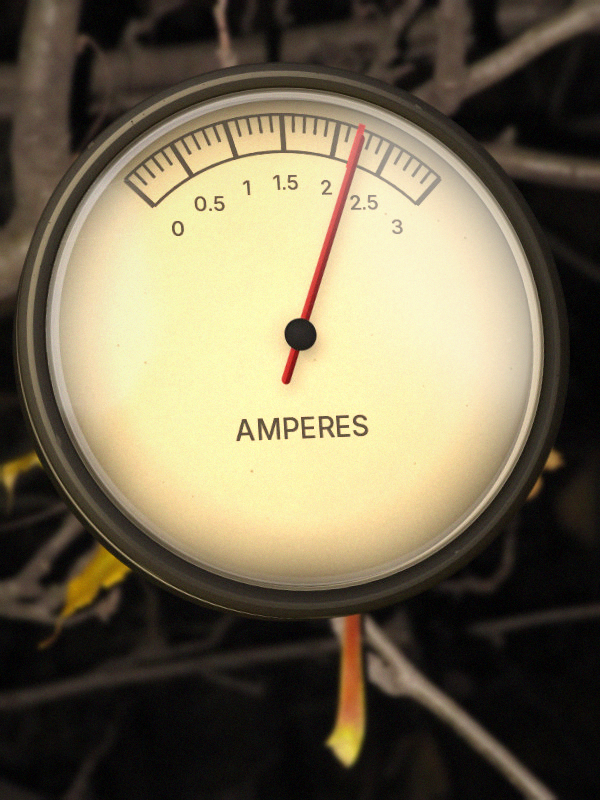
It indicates {"value": 2.2, "unit": "A"}
